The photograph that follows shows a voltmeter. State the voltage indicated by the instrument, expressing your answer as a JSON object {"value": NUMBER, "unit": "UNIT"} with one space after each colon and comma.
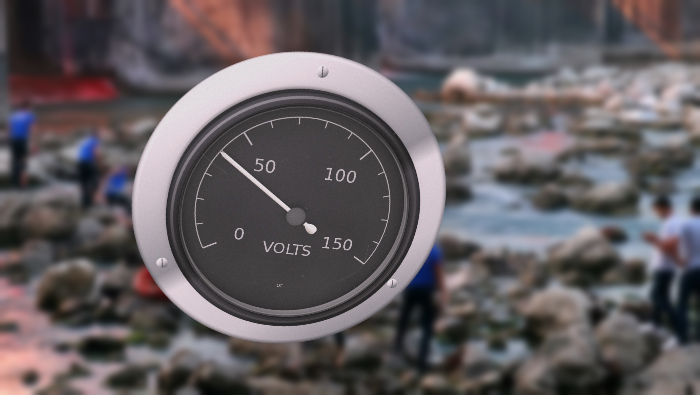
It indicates {"value": 40, "unit": "V"}
